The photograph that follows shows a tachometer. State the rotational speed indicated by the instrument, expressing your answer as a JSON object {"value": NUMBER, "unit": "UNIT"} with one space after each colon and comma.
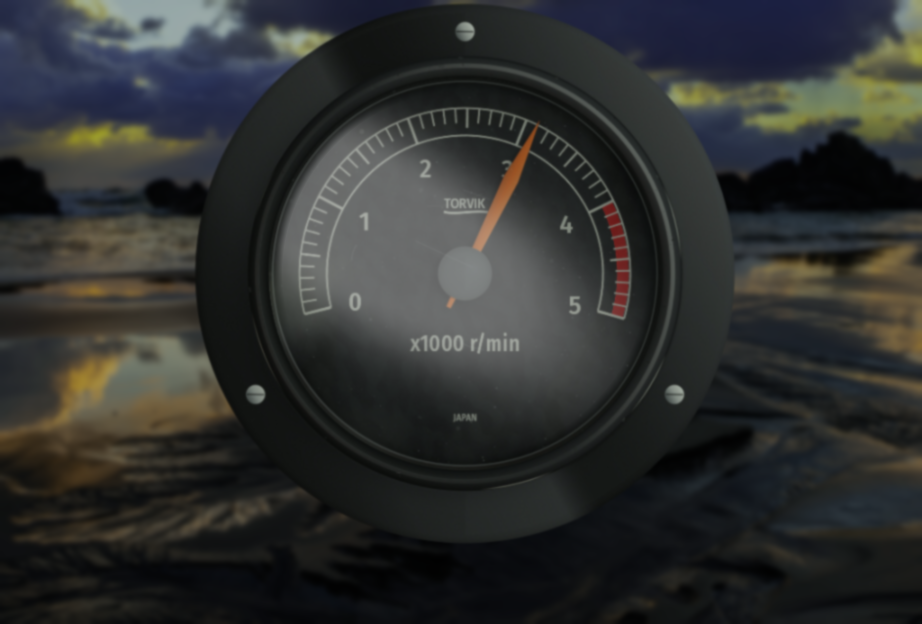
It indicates {"value": 3100, "unit": "rpm"}
